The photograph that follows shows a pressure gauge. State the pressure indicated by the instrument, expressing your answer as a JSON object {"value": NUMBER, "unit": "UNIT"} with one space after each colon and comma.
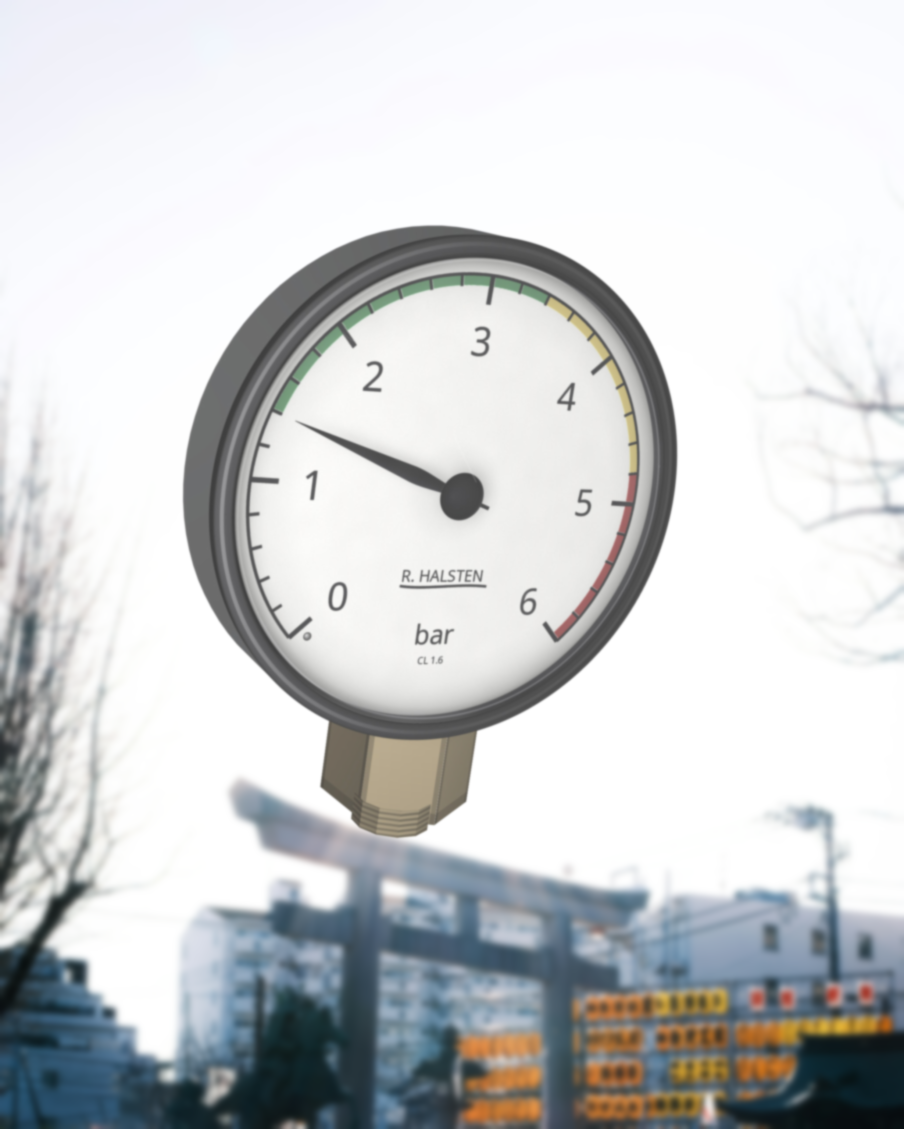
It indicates {"value": 1.4, "unit": "bar"}
